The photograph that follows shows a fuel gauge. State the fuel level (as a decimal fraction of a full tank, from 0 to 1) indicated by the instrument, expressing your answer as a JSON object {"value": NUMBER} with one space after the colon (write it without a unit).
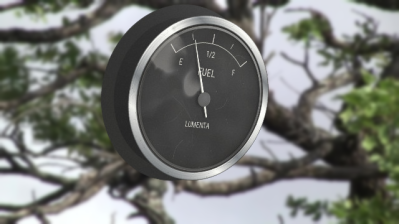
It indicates {"value": 0.25}
